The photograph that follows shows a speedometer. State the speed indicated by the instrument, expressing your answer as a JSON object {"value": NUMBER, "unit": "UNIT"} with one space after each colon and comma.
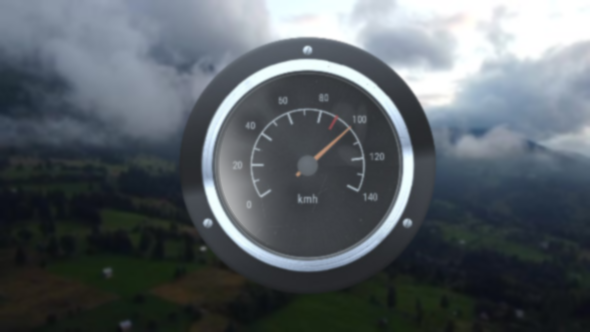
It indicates {"value": 100, "unit": "km/h"}
